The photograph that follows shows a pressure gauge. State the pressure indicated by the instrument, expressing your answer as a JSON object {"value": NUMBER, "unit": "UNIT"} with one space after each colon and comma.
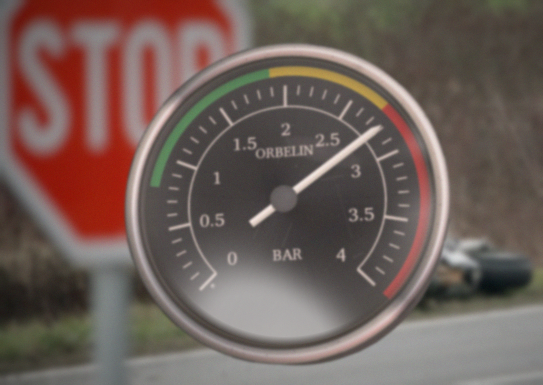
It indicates {"value": 2.8, "unit": "bar"}
